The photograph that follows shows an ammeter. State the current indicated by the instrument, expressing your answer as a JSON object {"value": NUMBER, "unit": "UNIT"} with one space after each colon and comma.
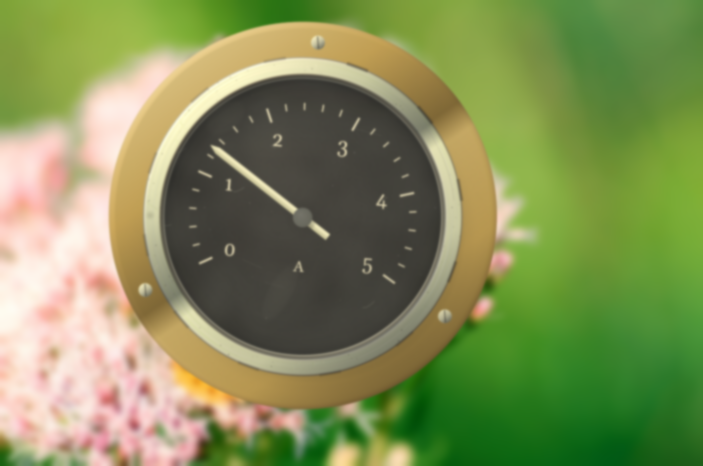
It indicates {"value": 1.3, "unit": "A"}
